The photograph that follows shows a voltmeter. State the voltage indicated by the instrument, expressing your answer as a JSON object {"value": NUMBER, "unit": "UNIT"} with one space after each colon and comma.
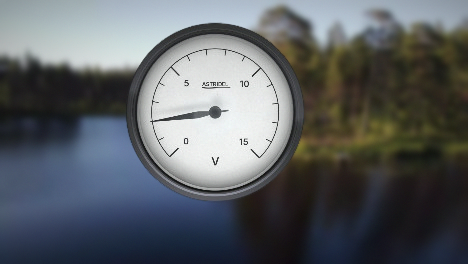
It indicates {"value": 2, "unit": "V"}
